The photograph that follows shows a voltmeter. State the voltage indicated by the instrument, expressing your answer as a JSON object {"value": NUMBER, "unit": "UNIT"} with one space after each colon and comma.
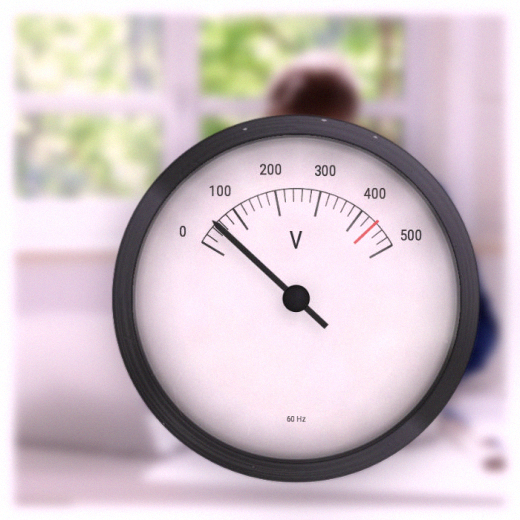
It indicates {"value": 50, "unit": "V"}
